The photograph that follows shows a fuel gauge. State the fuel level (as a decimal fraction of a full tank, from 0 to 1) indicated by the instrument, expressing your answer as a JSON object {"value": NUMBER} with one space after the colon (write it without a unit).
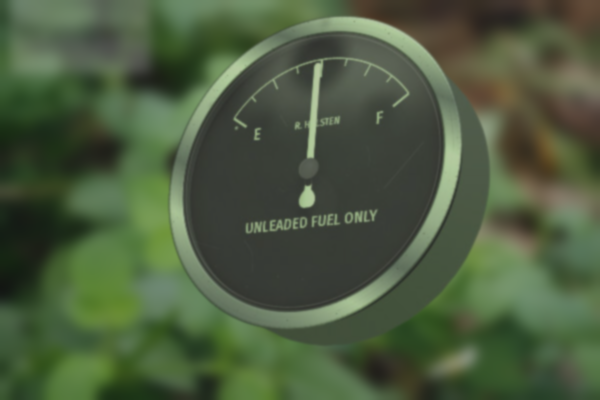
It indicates {"value": 0.5}
